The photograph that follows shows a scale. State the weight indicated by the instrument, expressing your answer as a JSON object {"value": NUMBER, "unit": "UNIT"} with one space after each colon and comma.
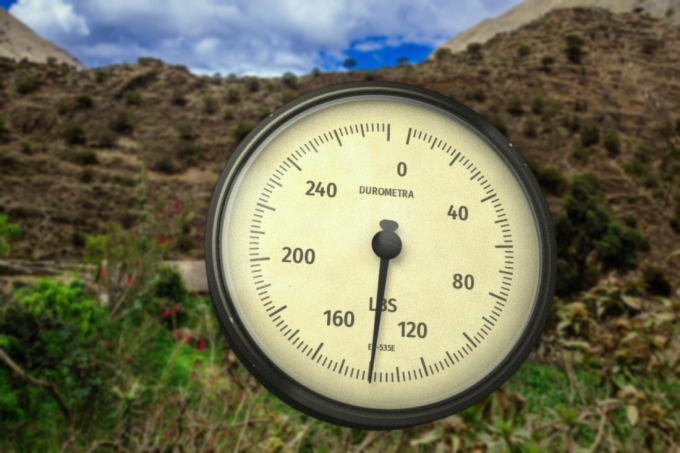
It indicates {"value": 140, "unit": "lb"}
